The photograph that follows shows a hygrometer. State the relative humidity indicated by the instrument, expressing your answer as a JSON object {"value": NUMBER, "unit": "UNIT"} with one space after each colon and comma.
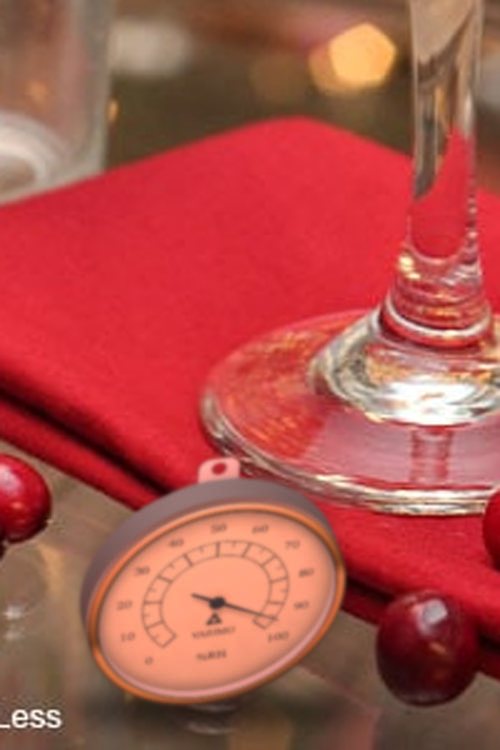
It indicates {"value": 95, "unit": "%"}
